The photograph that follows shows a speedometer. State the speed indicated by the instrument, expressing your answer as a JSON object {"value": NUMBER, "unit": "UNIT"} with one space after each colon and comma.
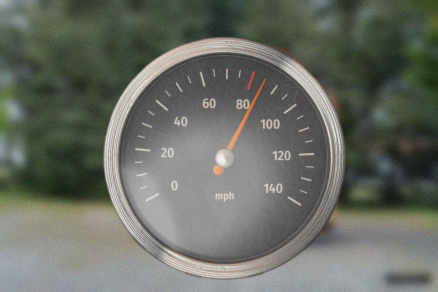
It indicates {"value": 85, "unit": "mph"}
